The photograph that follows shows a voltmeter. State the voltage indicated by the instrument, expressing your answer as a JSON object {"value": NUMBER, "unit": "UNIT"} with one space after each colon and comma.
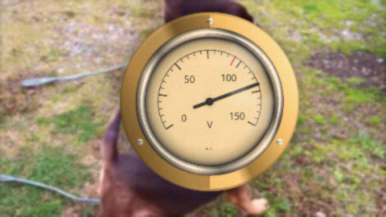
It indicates {"value": 120, "unit": "V"}
